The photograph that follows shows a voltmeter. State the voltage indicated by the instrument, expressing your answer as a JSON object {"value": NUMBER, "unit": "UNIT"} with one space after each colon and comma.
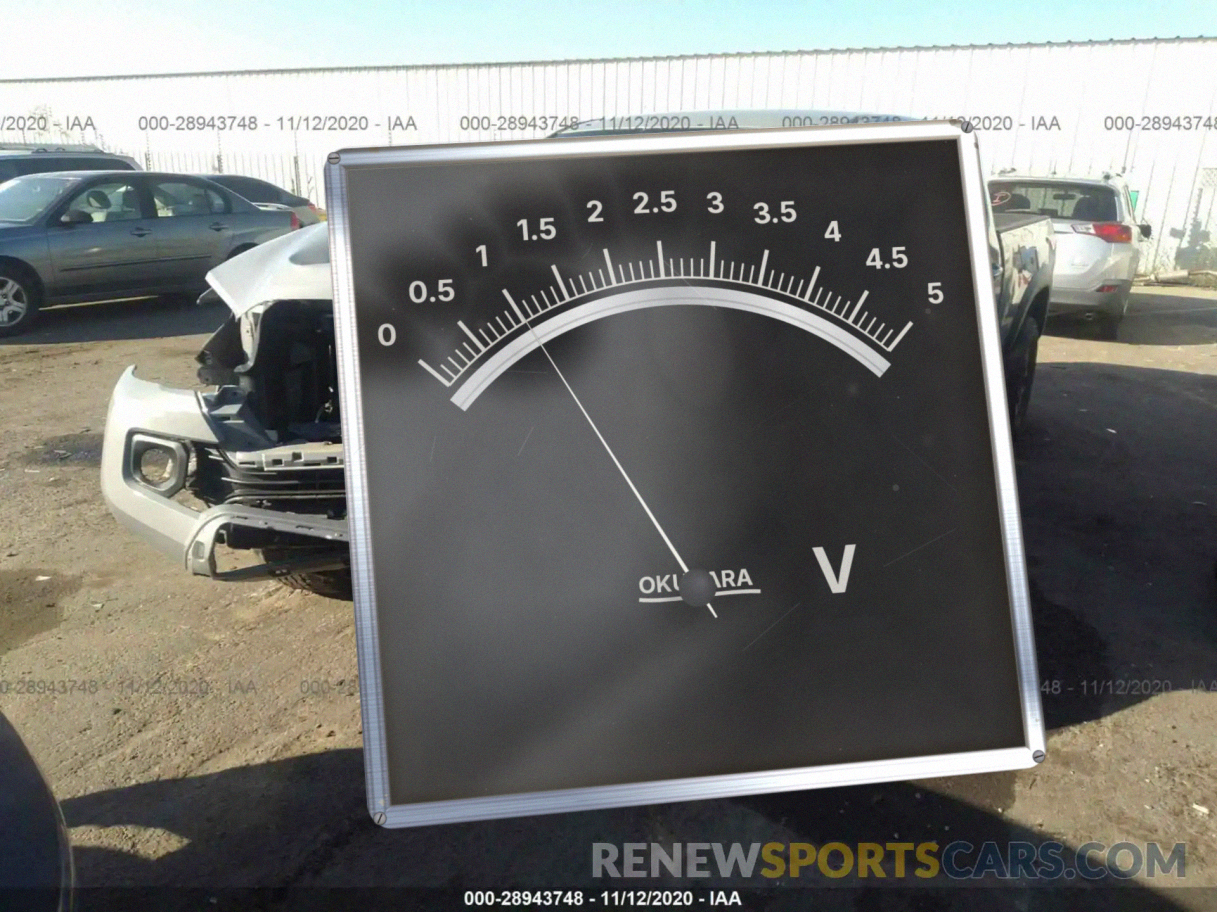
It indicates {"value": 1, "unit": "V"}
